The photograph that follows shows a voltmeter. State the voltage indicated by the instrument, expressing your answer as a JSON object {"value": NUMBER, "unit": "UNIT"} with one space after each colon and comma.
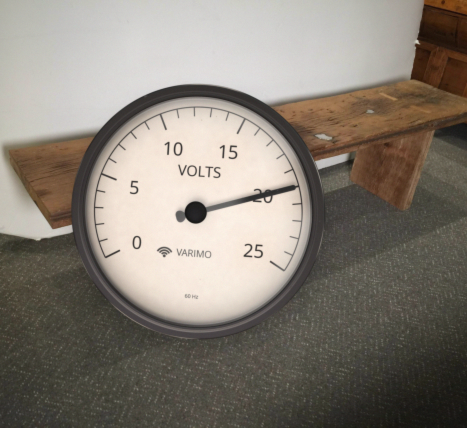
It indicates {"value": 20, "unit": "V"}
